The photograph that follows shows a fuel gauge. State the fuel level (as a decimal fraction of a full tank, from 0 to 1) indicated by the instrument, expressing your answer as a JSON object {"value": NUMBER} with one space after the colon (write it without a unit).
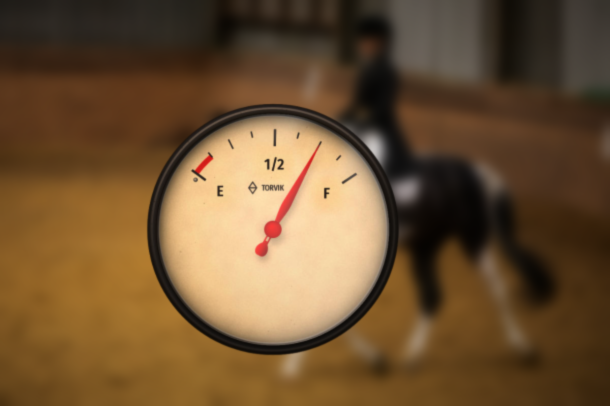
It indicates {"value": 0.75}
